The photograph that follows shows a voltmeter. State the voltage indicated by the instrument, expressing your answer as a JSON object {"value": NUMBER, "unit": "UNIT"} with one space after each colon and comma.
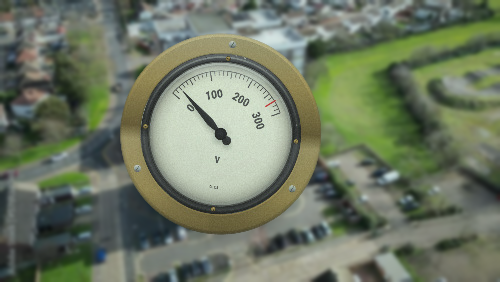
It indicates {"value": 20, "unit": "V"}
